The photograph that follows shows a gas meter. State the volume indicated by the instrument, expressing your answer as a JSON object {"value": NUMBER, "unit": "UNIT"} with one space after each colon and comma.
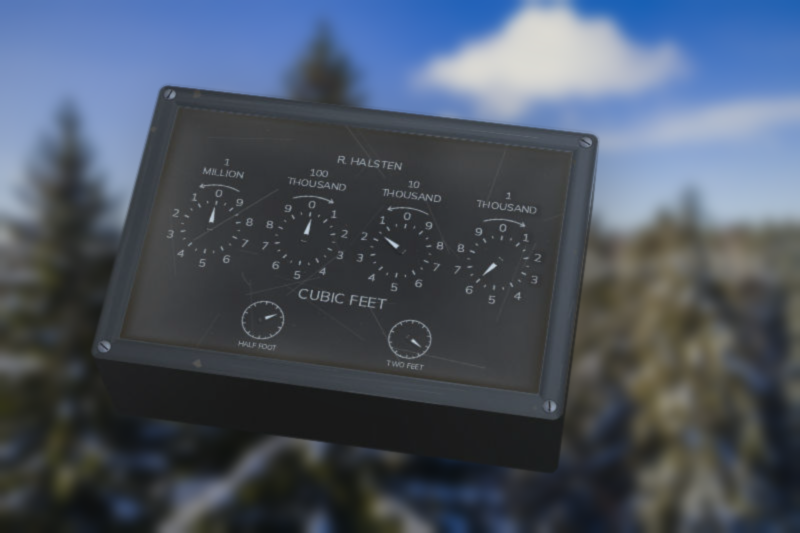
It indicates {"value": 1600, "unit": "ft³"}
